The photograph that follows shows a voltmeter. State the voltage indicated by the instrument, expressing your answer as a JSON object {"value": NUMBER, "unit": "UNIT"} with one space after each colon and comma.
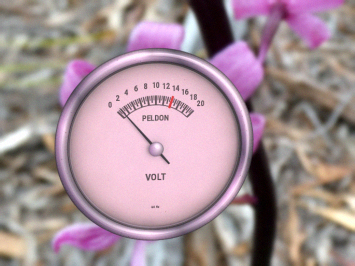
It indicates {"value": 1, "unit": "V"}
